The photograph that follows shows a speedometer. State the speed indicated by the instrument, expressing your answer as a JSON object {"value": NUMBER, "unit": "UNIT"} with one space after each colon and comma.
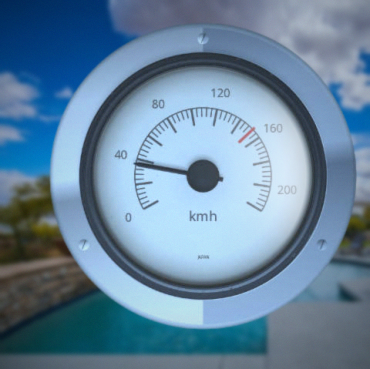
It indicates {"value": 36, "unit": "km/h"}
